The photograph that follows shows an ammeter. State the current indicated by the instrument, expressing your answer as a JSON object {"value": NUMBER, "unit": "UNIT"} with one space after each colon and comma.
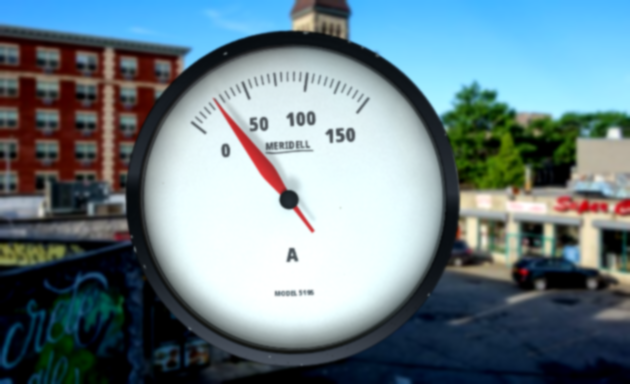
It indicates {"value": 25, "unit": "A"}
